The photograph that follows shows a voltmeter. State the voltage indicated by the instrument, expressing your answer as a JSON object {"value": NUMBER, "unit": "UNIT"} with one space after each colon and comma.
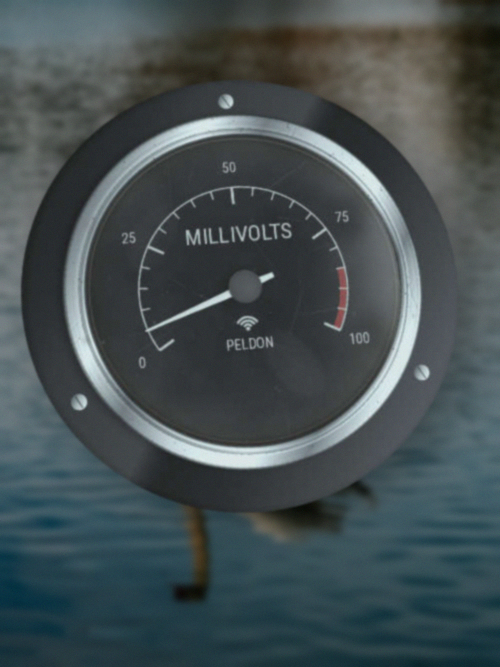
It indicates {"value": 5, "unit": "mV"}
